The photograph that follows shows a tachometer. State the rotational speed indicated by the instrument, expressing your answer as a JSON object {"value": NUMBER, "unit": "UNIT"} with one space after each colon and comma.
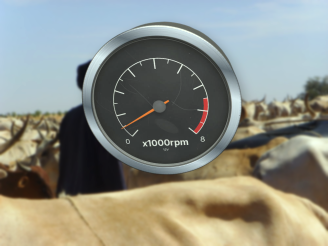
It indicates {"value": 500, "unit": "rpm"}
